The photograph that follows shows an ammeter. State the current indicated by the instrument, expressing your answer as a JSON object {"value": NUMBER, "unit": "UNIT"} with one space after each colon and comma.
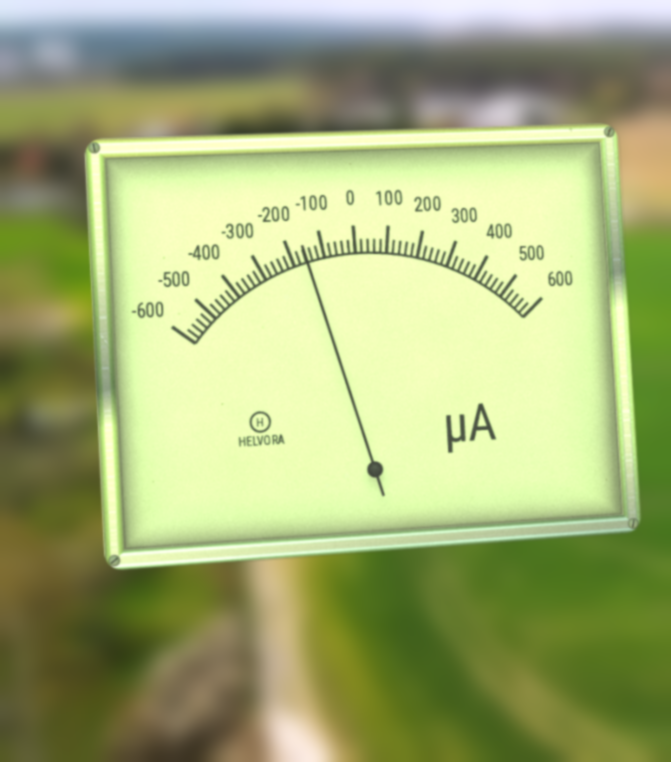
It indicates {"value": -160, "unit": "µA"}
